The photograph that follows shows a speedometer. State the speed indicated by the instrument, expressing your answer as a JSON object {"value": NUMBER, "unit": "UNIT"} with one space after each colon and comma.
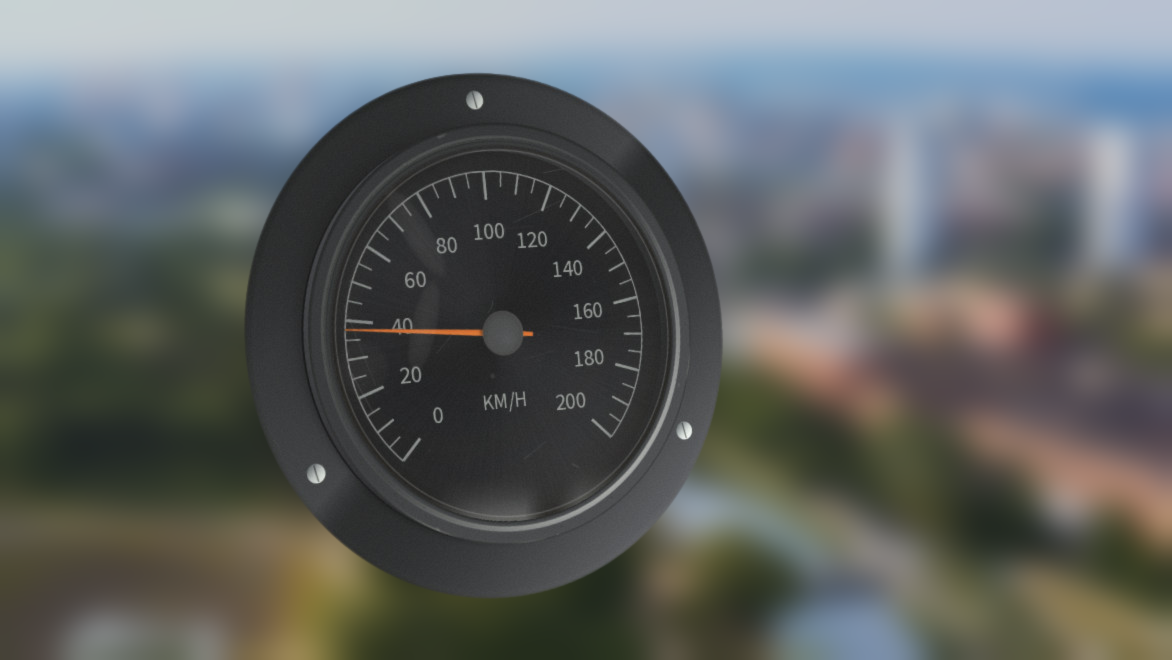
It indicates {"value": 37.5, "unit": "km/h"}
